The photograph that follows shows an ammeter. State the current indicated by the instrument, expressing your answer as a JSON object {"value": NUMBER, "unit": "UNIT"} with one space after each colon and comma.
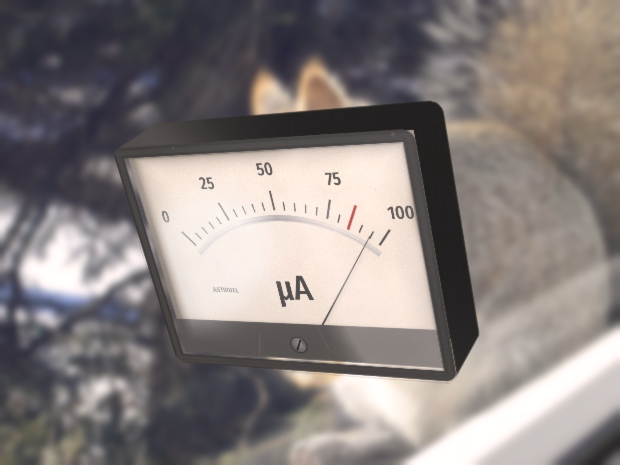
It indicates {"value": 95, "unit": "µA"}
